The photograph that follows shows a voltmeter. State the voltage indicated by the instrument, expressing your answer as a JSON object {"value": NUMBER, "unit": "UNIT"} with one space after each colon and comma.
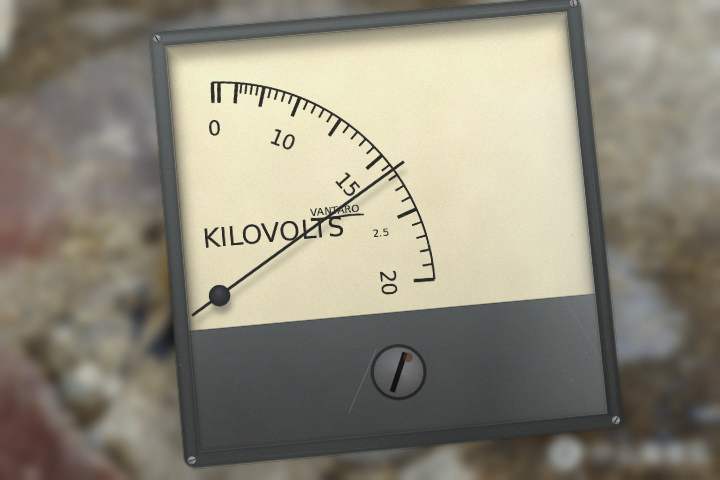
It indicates {"value": 15.75, "unit": "kV"}
